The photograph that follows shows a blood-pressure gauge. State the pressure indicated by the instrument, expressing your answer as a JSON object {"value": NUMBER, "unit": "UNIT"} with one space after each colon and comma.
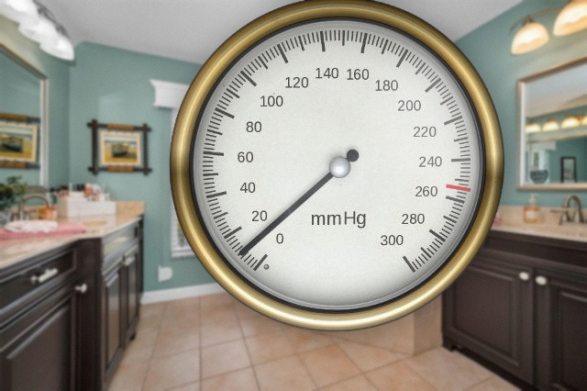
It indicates {"value": 10, "unit": "mmHg"}
